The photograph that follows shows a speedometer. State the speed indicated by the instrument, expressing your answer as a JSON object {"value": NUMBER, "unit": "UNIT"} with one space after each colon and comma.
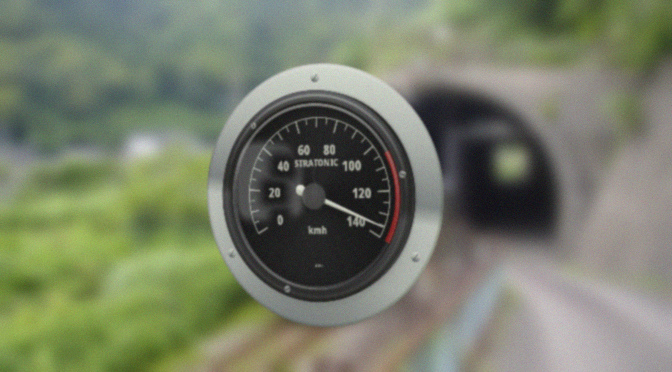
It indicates {"value": 135, "unit": "km/h"}
